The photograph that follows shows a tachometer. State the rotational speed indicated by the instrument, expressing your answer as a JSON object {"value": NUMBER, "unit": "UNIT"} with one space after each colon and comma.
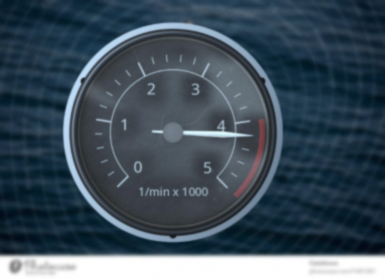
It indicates {"value": 4200, "unit": "rpm"}
